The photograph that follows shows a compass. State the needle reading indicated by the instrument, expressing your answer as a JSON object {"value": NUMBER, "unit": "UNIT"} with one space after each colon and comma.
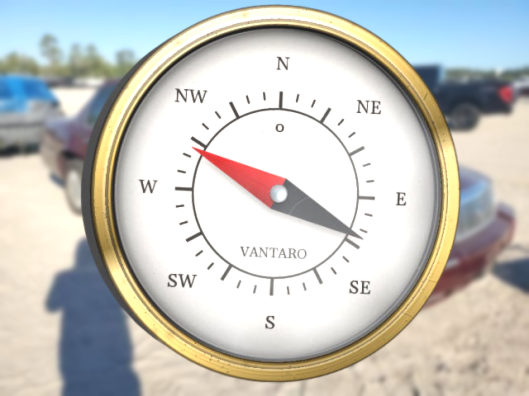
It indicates {"value": 295, "unit": "°"}
